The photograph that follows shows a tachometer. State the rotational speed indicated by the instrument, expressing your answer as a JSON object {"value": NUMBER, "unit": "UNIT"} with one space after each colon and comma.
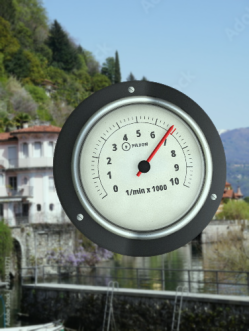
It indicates {"value": 6800, "unit": "rpm"}
